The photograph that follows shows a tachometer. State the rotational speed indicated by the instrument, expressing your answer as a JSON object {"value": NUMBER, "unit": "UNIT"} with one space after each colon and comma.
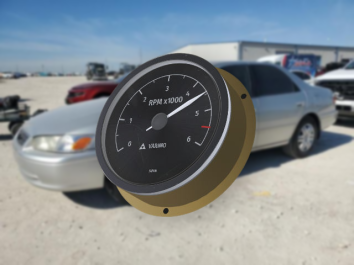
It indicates {"value": 4500, "unit": "rpm"}
